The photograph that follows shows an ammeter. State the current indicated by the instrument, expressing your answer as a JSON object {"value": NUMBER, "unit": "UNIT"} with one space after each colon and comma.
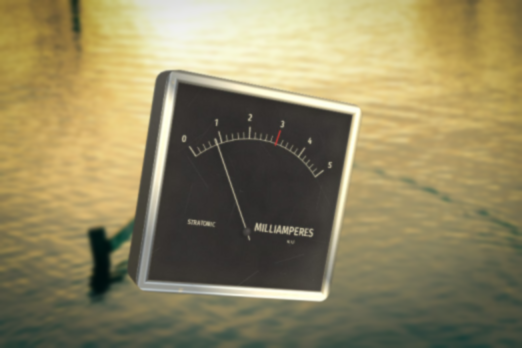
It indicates {"value": 0.8, "unit": "mA"}
